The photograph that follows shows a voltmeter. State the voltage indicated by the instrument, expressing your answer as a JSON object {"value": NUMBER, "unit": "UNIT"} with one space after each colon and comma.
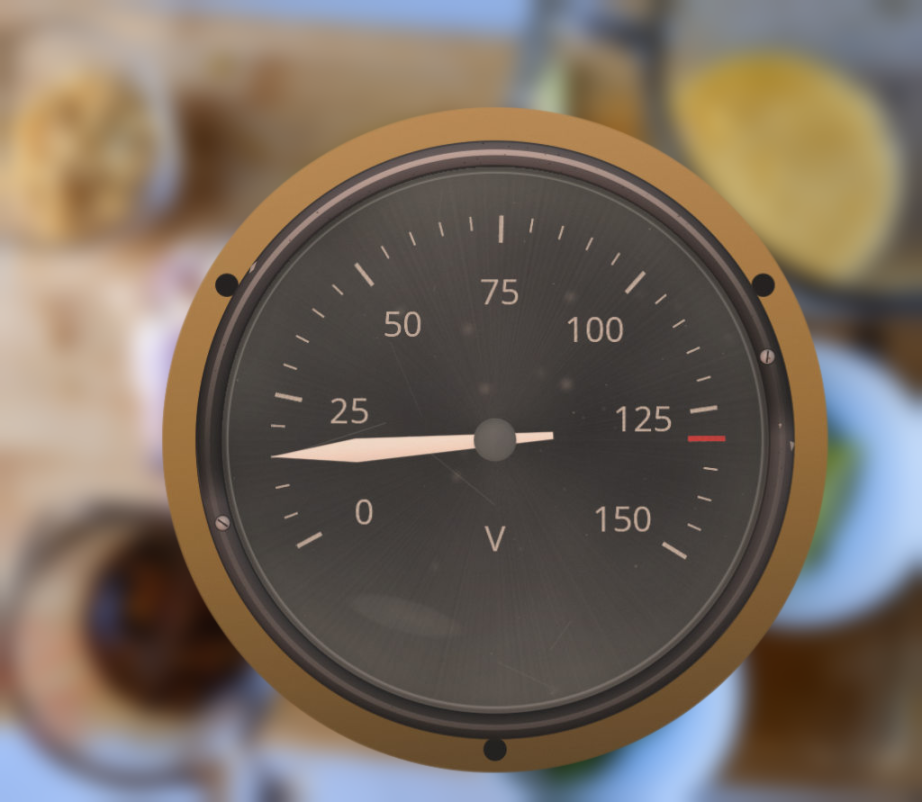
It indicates {"value": 15, "unit": "V"}
